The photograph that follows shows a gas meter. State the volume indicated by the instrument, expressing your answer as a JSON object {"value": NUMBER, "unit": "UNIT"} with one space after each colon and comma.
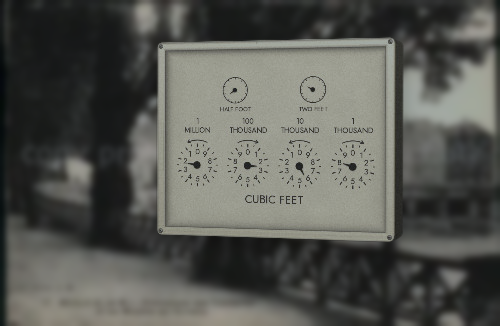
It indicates {"value": 225800, "unit": "ft³"}
